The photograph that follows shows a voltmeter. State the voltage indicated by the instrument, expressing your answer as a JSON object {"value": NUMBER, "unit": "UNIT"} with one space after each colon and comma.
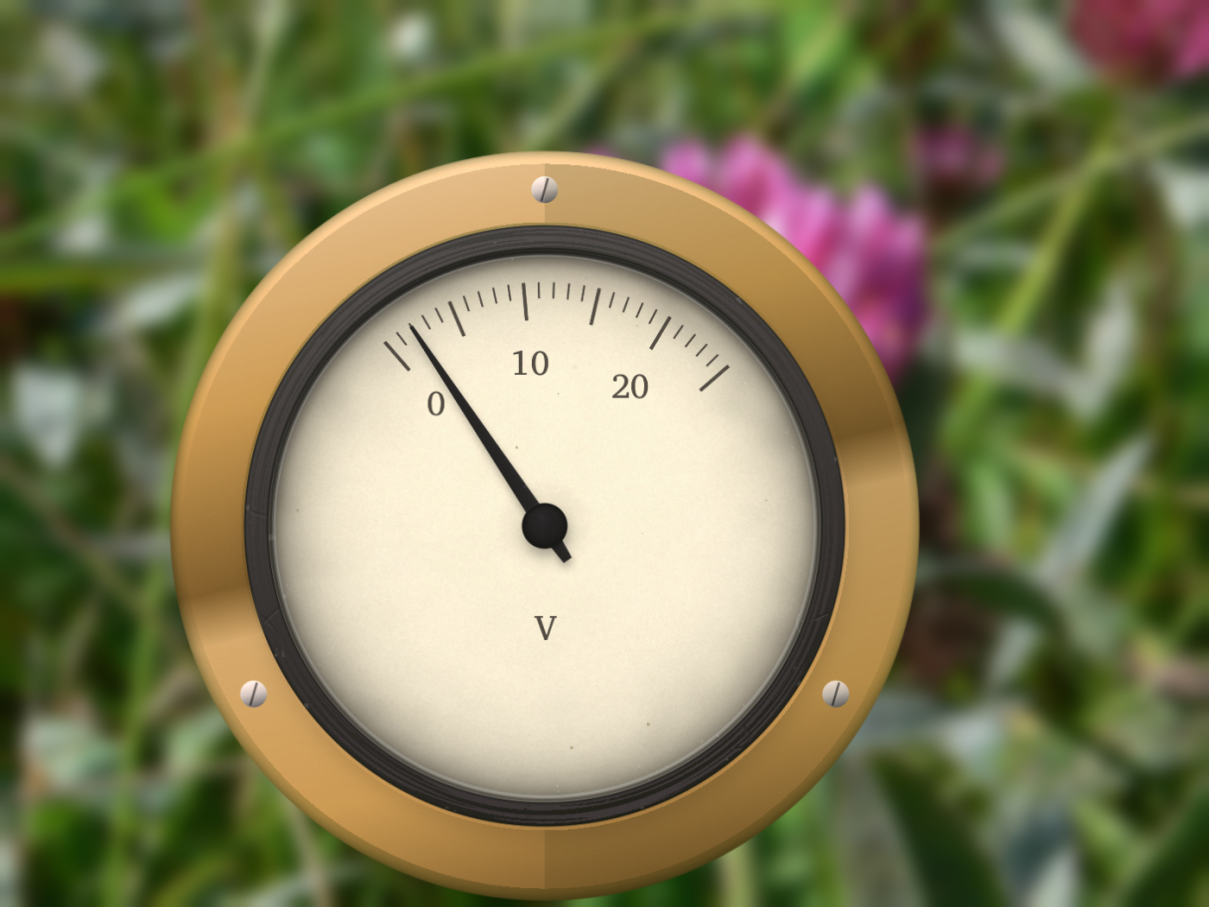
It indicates {"value": 2, "unit": "V"}
